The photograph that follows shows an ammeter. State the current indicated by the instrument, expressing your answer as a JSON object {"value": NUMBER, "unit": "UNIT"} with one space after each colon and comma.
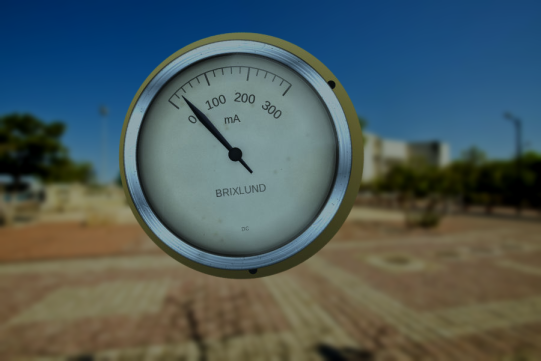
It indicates {"value": 30, "unit": "mA"}
